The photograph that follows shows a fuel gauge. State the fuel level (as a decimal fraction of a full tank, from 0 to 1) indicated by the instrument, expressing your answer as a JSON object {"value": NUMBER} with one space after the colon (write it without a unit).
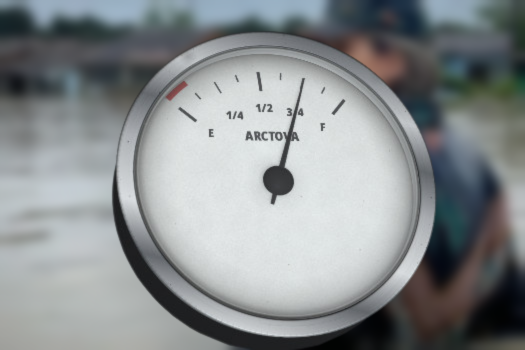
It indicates {"value": 0.75}
